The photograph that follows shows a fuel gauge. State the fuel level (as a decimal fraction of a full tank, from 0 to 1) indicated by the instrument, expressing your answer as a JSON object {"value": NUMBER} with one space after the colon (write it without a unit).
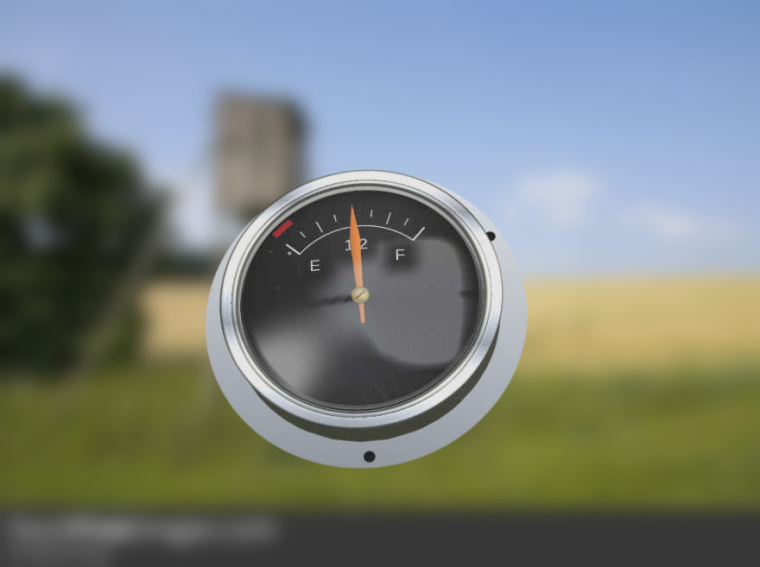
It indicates {"value": 0.5}
